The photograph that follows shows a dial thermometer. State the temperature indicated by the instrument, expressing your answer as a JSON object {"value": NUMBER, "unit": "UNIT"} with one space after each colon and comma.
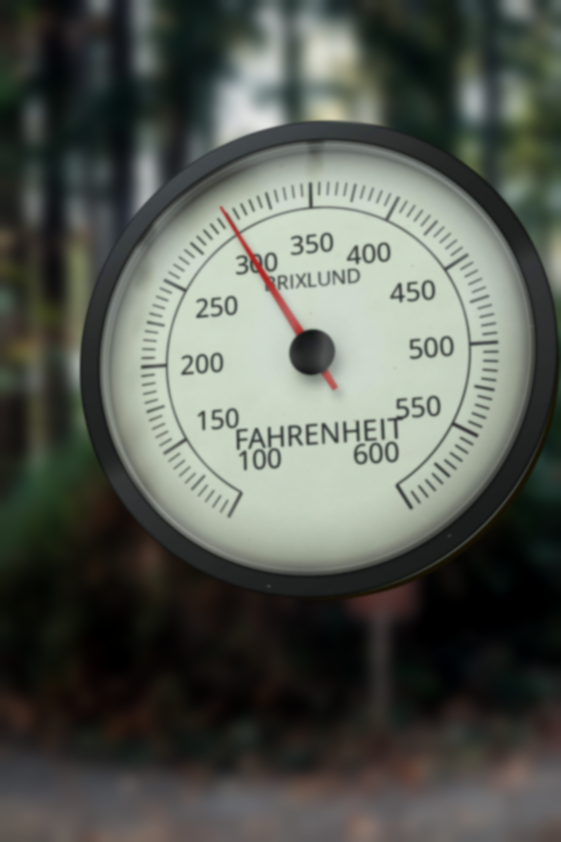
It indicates {"value": 300, "unit": "°F"}
